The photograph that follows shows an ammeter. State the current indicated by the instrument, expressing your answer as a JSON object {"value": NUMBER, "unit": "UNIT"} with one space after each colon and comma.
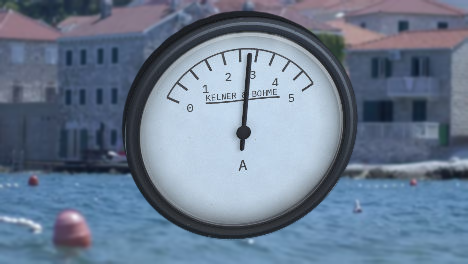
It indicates {"value": 2.75, "unit": "A"}
